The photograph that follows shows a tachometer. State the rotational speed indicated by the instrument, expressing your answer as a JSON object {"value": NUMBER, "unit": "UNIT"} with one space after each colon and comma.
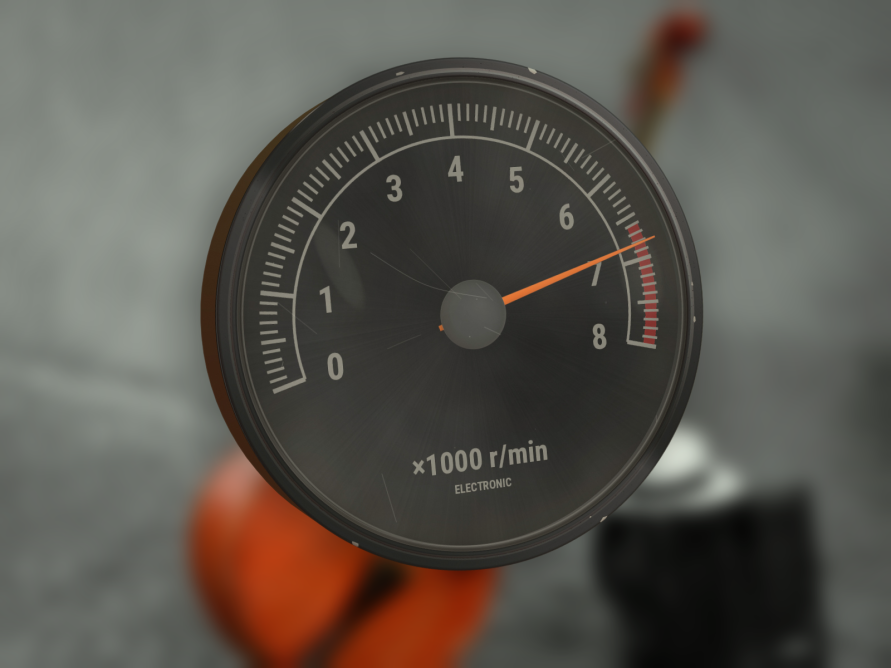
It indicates {"value": 6800, "unit": "rpm"}
